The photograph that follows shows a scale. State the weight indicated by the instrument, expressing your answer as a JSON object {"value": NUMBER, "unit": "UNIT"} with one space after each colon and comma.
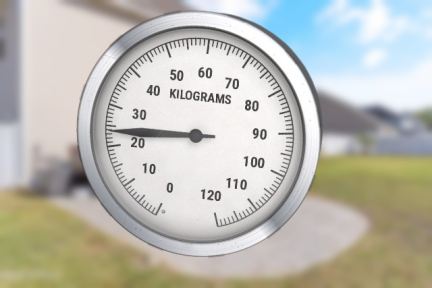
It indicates {"value": 24, "unit": "kg"}
